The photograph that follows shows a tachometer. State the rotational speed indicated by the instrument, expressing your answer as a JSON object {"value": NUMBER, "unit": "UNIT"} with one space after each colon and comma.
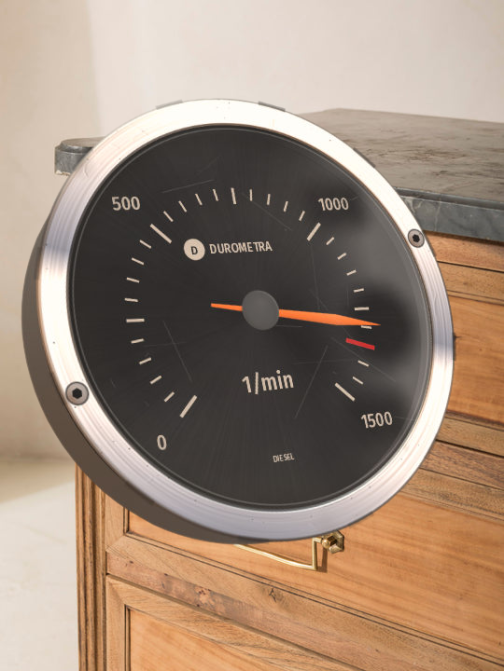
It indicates {"value": 1300, "unit": "rpm"}
